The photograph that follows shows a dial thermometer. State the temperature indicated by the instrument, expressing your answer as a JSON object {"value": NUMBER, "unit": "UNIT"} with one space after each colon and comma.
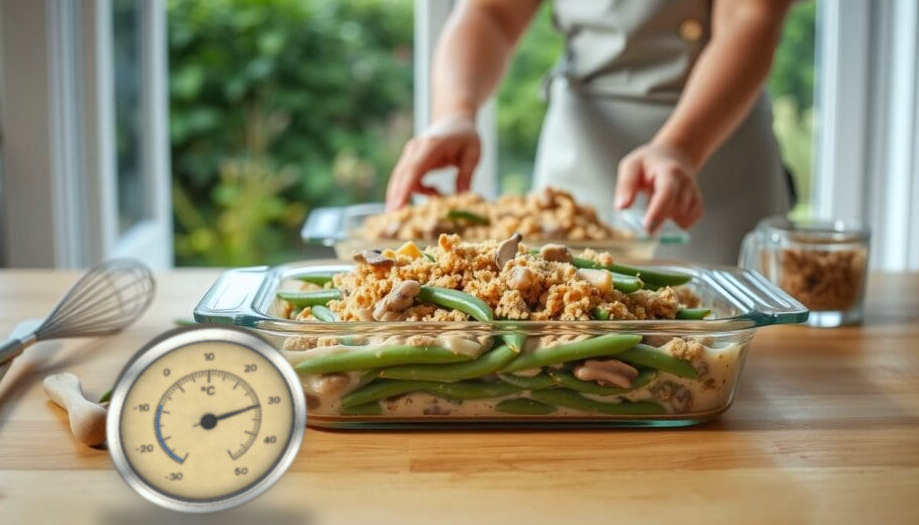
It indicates {"value": 30, "unit": "°C"}
